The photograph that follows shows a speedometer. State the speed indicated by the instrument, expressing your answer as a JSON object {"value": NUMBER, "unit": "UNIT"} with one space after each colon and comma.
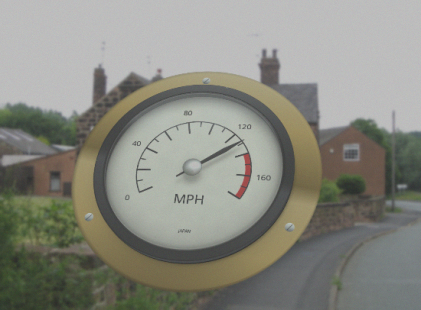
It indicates {"value": 130, "unit": "mph"}
